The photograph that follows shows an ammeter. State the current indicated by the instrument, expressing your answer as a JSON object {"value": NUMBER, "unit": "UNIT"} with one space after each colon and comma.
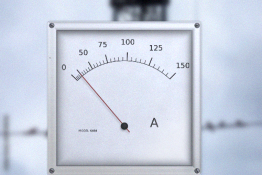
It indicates {"value": 25, "unit": "A"}
